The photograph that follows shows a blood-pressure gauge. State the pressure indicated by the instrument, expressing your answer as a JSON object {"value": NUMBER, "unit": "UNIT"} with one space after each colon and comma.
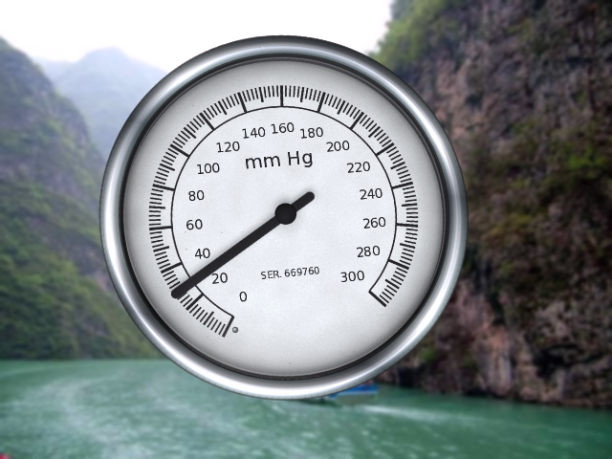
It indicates {"value": 28, "unit": "mmHg"}
